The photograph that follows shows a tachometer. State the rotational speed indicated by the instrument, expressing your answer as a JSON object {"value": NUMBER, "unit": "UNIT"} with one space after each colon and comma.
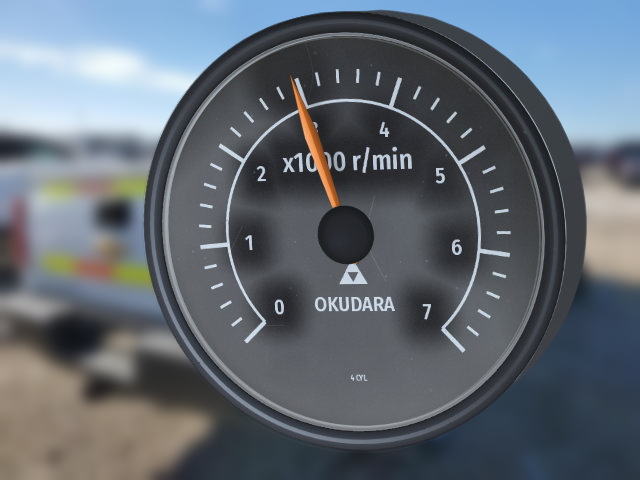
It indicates {"value": 3000, "unit": "rpm"}
